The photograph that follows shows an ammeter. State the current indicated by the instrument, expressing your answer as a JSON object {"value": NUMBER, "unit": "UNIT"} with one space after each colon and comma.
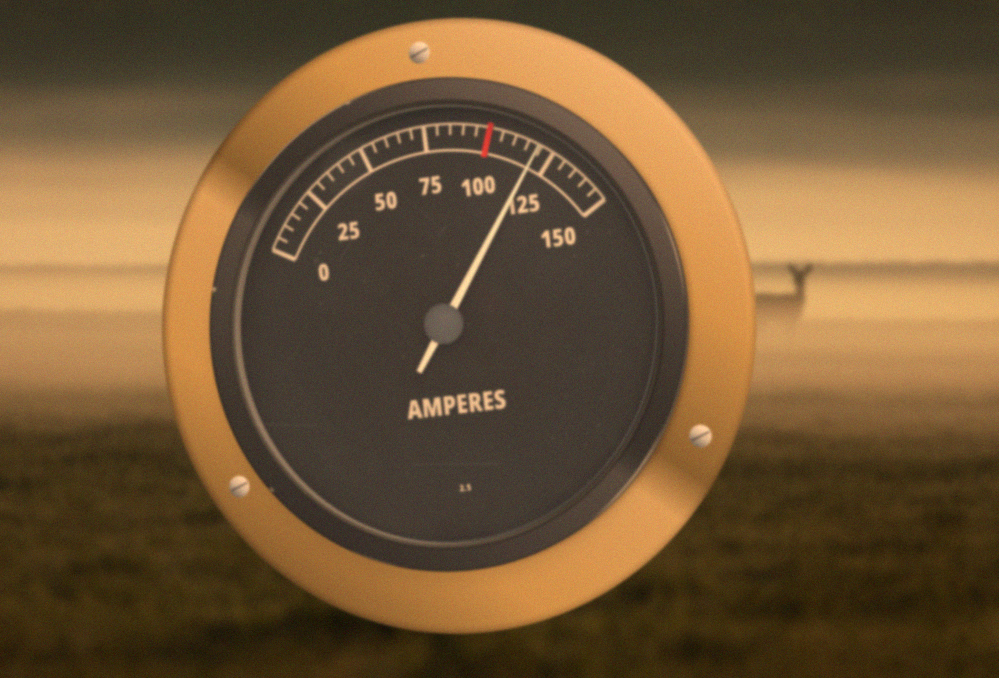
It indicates {"value": 120, "unit": "A"}
